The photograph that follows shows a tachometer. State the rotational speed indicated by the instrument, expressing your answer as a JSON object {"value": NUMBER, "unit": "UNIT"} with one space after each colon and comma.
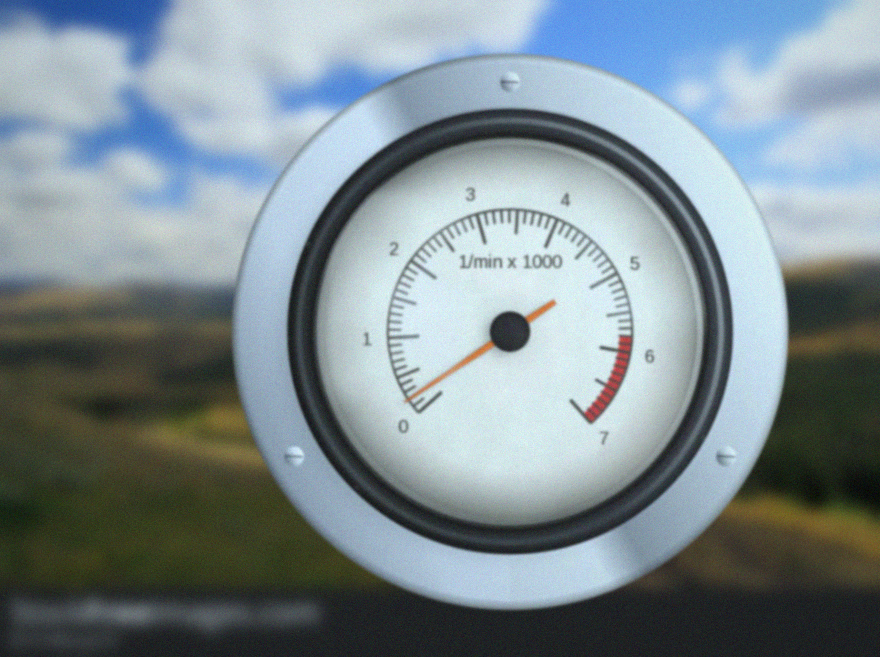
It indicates {"value": 200, "unit": "rpm"}
